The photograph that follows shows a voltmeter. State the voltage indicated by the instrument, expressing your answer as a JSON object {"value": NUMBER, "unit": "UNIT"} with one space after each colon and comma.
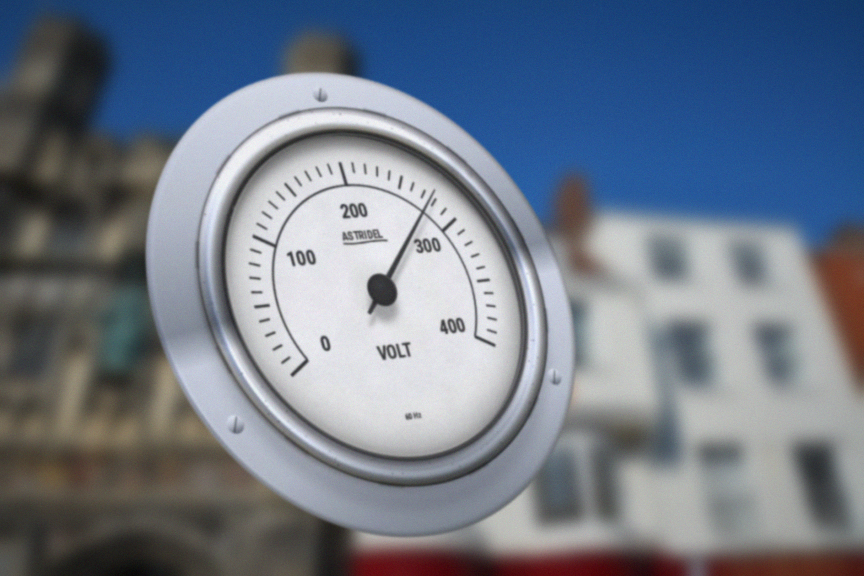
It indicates {"value": 275, "unit": "V"}
